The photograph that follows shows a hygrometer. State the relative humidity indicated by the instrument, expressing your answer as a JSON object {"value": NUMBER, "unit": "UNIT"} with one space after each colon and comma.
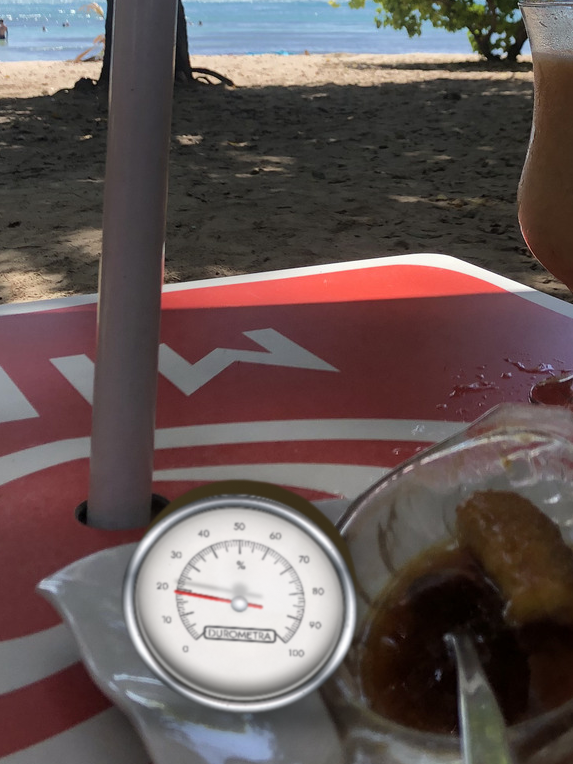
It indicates {"value": 20, "unit": "%"}
